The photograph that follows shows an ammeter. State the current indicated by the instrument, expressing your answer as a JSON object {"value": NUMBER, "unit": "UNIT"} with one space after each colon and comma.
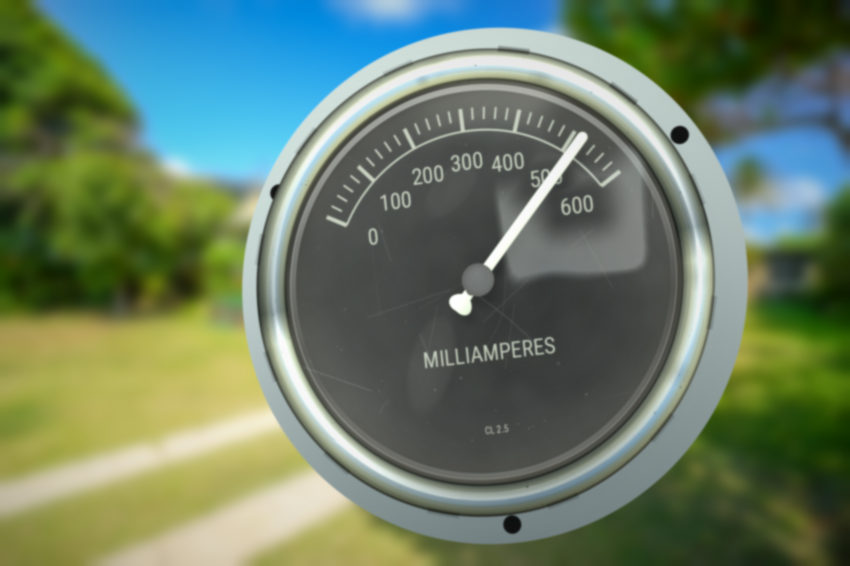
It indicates {"value": 520, "unit": "mA"}
